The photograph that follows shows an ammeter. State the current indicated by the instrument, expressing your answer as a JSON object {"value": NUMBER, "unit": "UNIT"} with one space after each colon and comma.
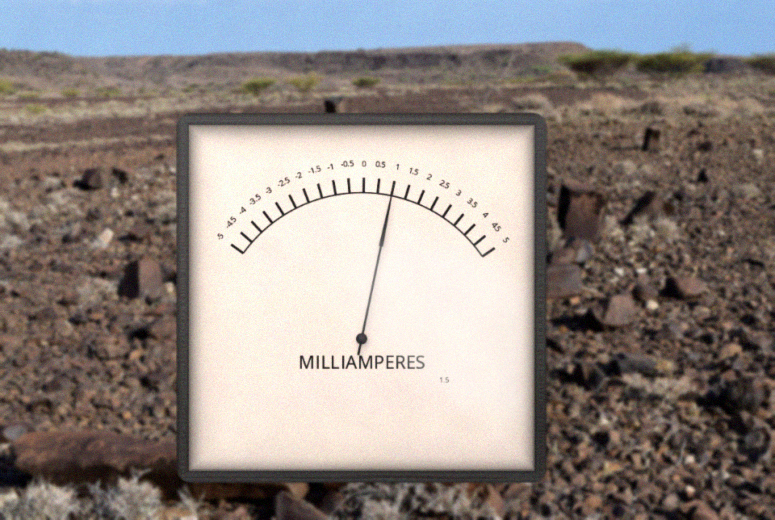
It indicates {"value": 1, "unit": "mA"}
